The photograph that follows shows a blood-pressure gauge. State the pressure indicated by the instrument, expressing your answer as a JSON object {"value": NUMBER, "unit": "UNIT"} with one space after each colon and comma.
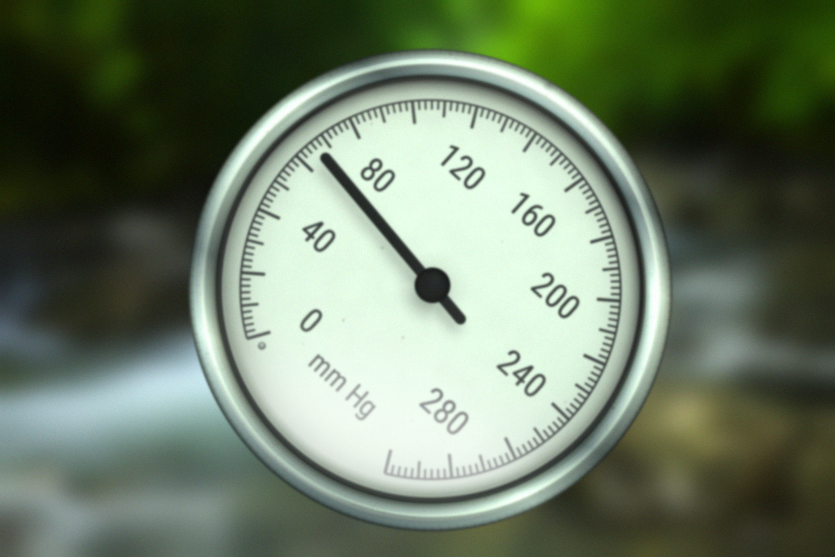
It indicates {"value": 66, "unit": "mmHg"}
